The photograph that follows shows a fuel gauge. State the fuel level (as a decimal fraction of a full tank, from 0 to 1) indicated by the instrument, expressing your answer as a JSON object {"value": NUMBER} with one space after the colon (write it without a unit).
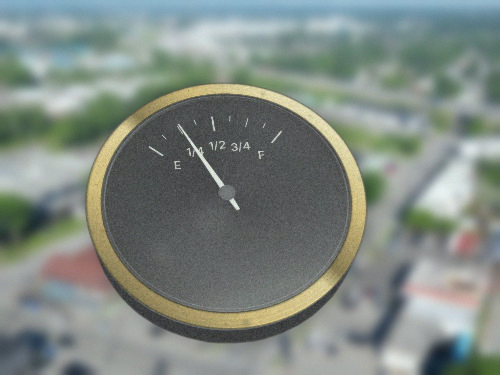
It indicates {"value": 0.25}
